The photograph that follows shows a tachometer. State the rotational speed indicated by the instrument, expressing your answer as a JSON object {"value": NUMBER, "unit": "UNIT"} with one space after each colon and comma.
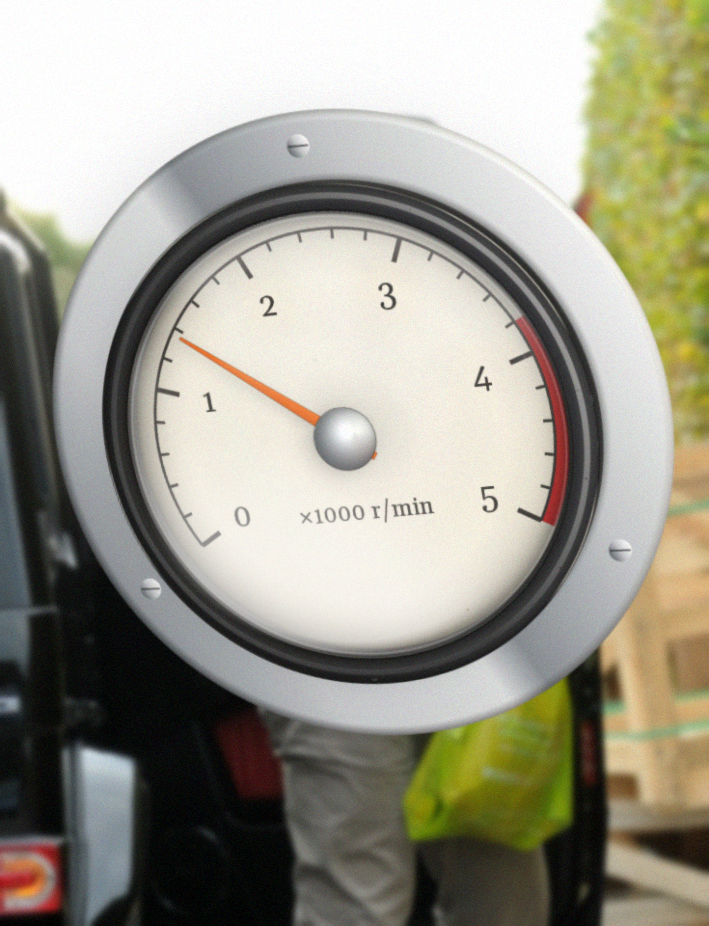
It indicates {"value": 1400, "unit": "rpm"}
